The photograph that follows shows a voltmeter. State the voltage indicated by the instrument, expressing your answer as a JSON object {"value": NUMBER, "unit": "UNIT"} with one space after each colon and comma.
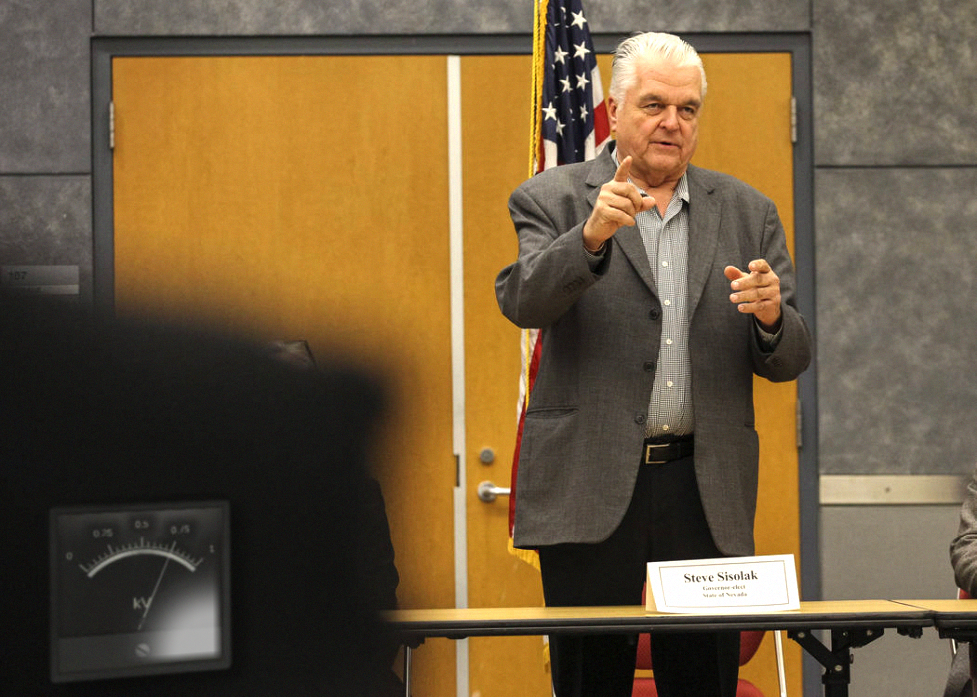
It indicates {"value": 0.75, "unit": "kV"}
